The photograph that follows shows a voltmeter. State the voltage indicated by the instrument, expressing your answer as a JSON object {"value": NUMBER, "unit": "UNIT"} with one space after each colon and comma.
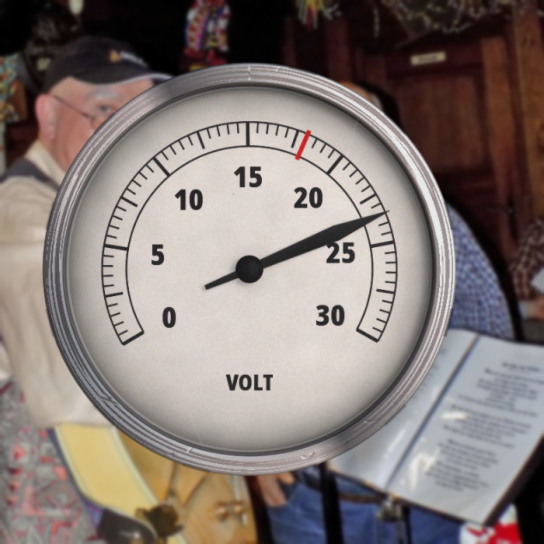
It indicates {"value": 23.5, "unit": "V"}
